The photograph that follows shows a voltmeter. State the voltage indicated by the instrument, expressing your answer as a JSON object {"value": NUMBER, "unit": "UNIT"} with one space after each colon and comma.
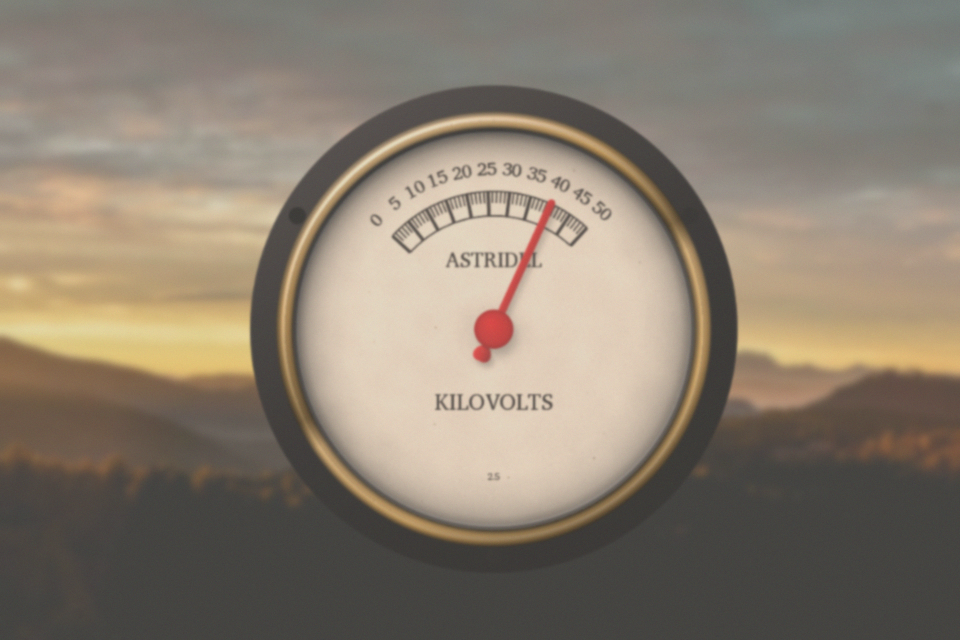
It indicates {"value": 40, "unit": "kV"}
